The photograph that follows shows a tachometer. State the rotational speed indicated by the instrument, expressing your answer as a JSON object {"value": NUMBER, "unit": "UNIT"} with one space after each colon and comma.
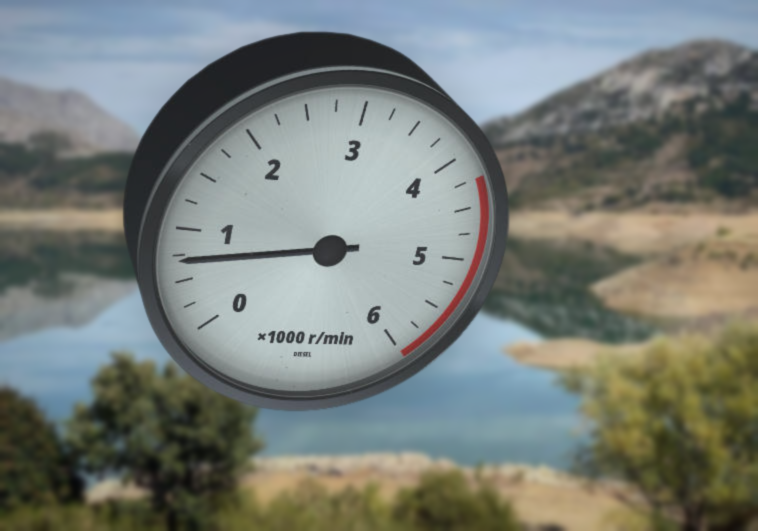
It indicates {"value": 750, "unit": "rpm"}
